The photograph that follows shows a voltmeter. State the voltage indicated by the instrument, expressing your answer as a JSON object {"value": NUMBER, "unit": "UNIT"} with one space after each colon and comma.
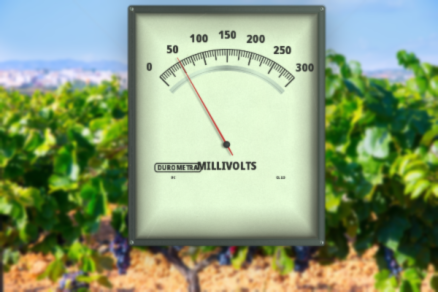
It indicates {"value": 50, "unit": "mV"}
